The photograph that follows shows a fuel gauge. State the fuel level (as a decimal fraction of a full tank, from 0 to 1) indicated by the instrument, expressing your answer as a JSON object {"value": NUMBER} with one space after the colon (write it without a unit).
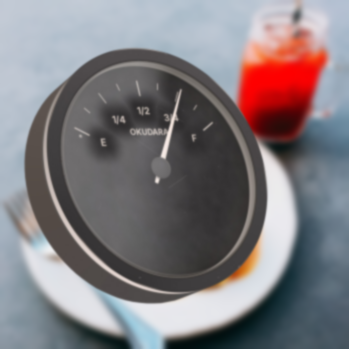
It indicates {"value": 0.75}
